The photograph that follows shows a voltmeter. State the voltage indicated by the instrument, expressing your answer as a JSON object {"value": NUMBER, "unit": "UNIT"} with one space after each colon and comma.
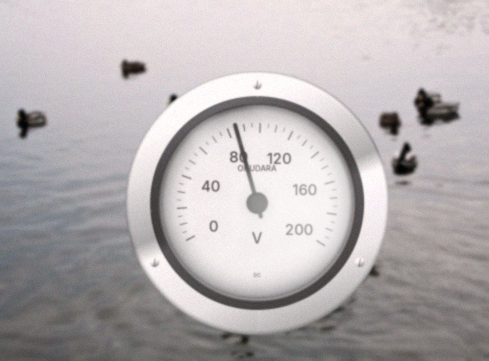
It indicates {"value": 85, "unit": "V"}
